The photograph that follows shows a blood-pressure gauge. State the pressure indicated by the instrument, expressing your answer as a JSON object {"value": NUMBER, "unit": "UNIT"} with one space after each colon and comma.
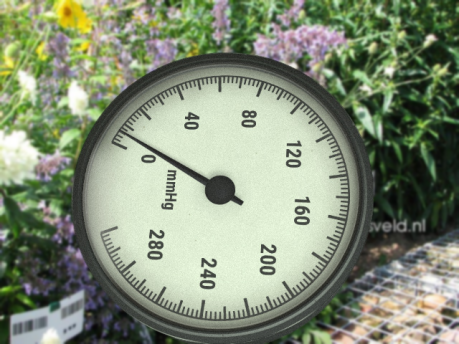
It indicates {"value": 6, "unit": "mmHg"}
